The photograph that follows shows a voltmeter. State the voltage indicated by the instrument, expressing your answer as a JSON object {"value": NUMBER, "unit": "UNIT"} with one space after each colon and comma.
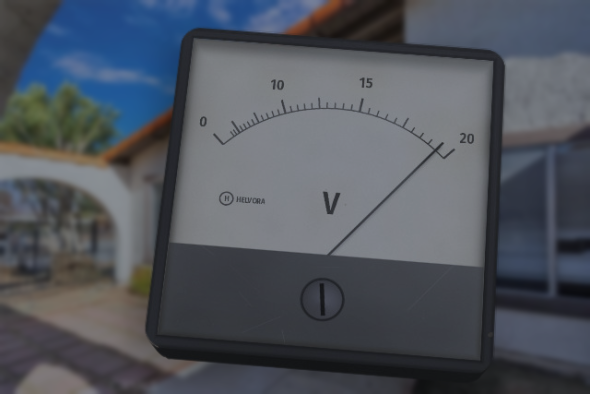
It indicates {"value": 19.5, "unit": "V"}
